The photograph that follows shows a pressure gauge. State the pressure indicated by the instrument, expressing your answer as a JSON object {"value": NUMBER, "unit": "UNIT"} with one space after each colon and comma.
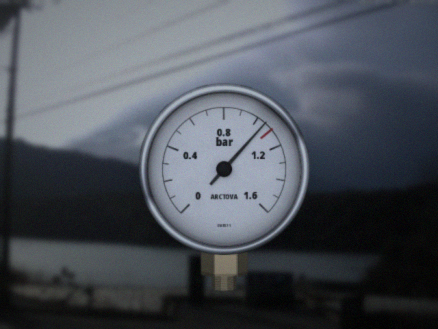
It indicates {"value": 1.05, "unit": "bar"}
